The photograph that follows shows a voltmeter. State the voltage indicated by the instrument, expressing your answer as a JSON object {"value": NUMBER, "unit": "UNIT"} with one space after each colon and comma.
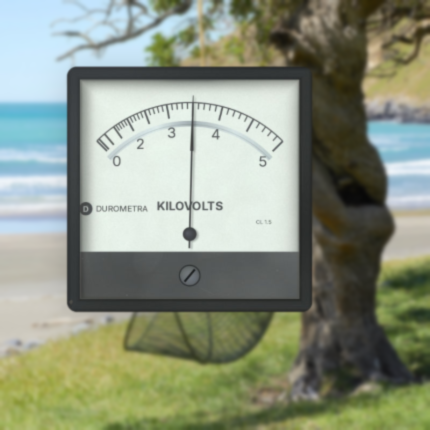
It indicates {"value": 3.5, "unit": "kV"}
